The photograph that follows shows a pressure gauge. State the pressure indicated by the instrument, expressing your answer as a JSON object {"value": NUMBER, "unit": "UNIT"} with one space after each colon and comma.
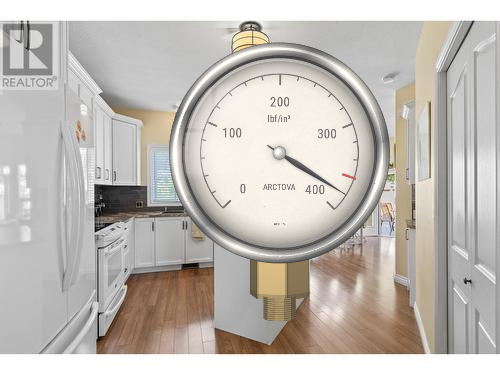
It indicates {"value": 380, "unit": "psi"}
